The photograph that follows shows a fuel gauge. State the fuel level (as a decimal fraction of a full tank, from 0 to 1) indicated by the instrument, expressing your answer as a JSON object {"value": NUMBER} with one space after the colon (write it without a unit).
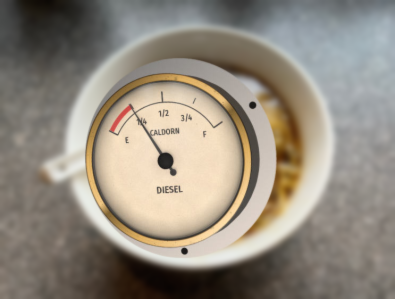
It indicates {"value": 0.25}
